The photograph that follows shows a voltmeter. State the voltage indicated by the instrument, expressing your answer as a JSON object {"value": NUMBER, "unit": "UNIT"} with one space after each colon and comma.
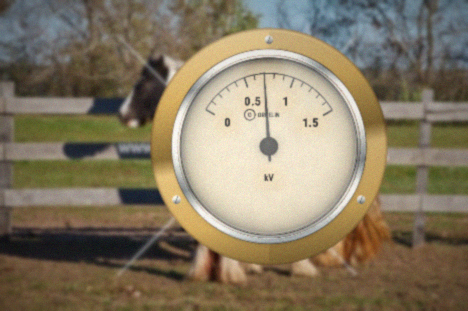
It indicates {"value": 0.7, "unit": "kV"}
